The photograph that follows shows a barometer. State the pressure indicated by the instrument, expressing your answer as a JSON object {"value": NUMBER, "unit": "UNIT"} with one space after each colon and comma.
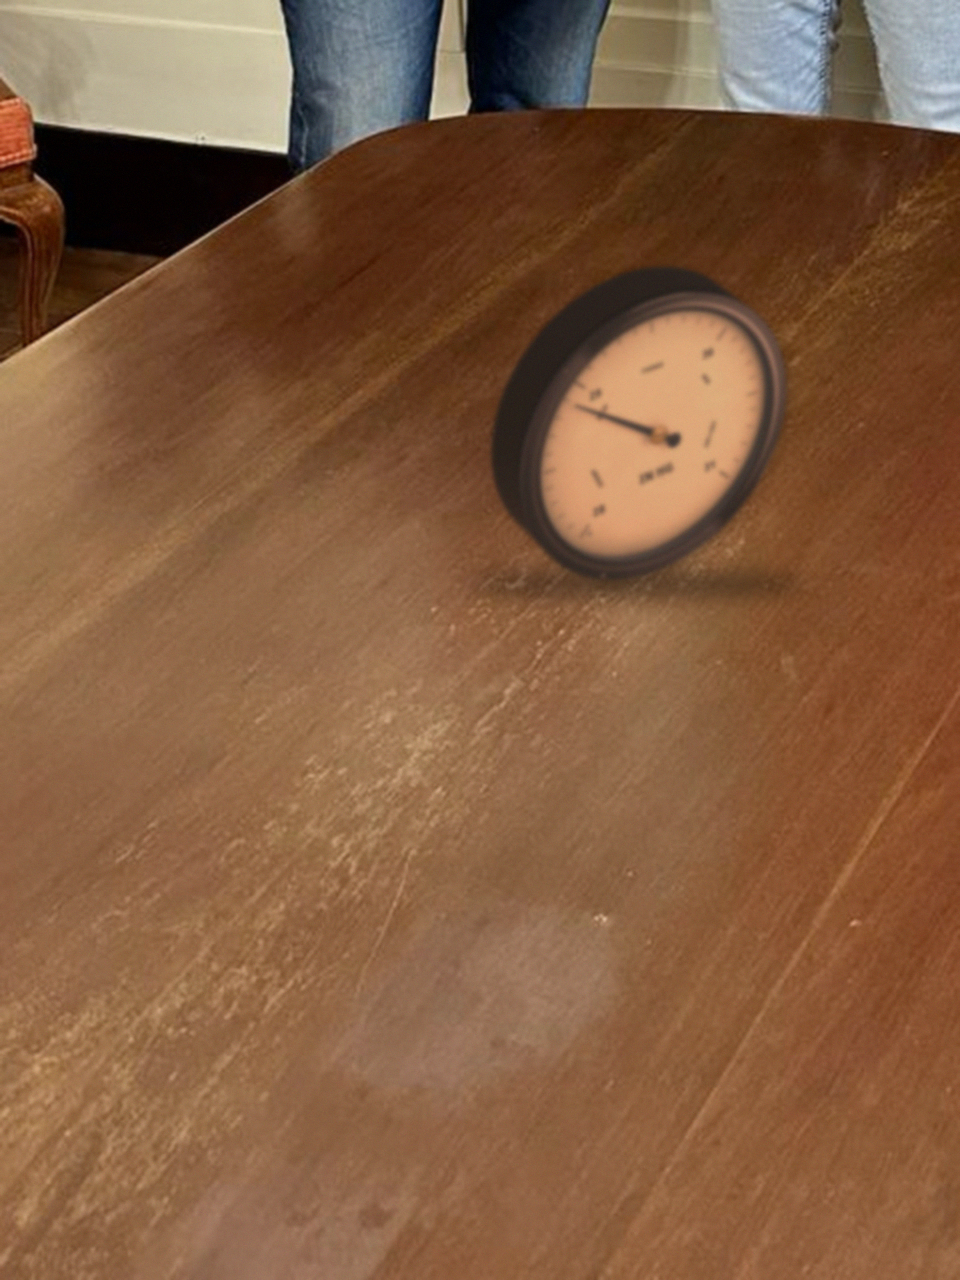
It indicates {"value": 28.9, "unit": "inHg"}
